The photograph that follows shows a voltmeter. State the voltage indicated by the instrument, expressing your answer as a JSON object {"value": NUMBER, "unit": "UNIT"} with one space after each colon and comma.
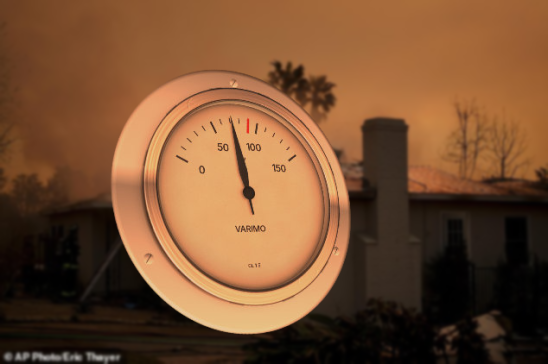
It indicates {"value": 70, "unit": "V"}
